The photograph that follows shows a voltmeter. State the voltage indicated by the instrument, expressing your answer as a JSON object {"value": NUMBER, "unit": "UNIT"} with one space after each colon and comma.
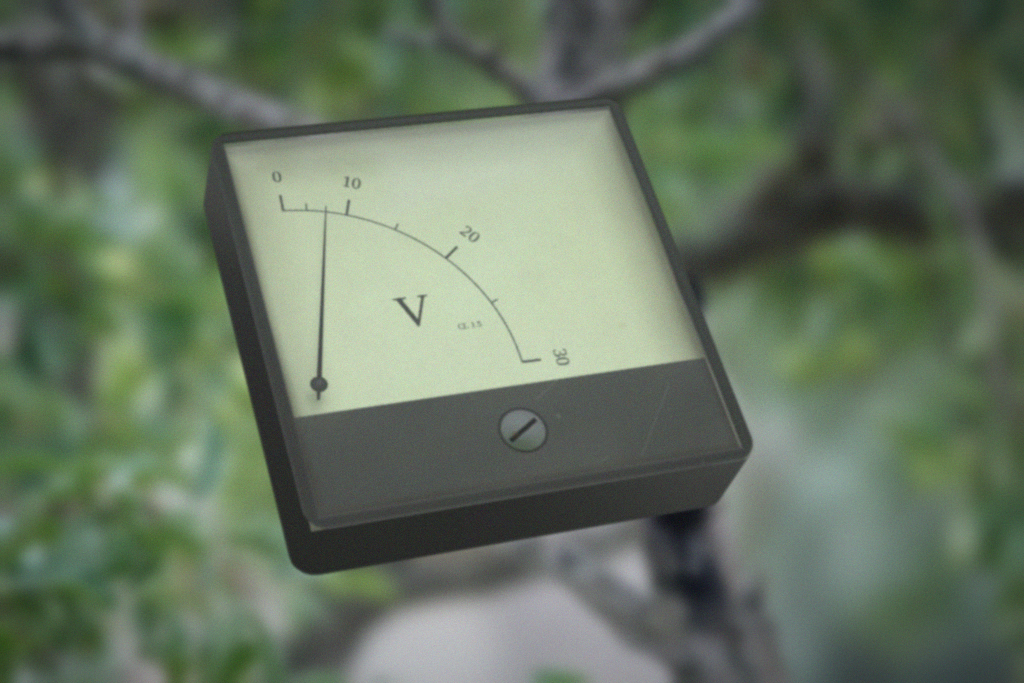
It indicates {"value": 7.5, "unit": "V"}
